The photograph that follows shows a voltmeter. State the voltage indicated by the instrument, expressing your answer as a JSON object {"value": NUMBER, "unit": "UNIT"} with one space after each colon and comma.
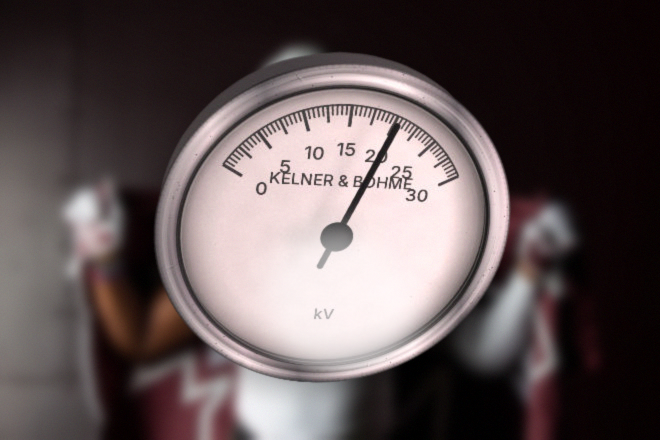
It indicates {"value": 20, "unit": "kV"}
